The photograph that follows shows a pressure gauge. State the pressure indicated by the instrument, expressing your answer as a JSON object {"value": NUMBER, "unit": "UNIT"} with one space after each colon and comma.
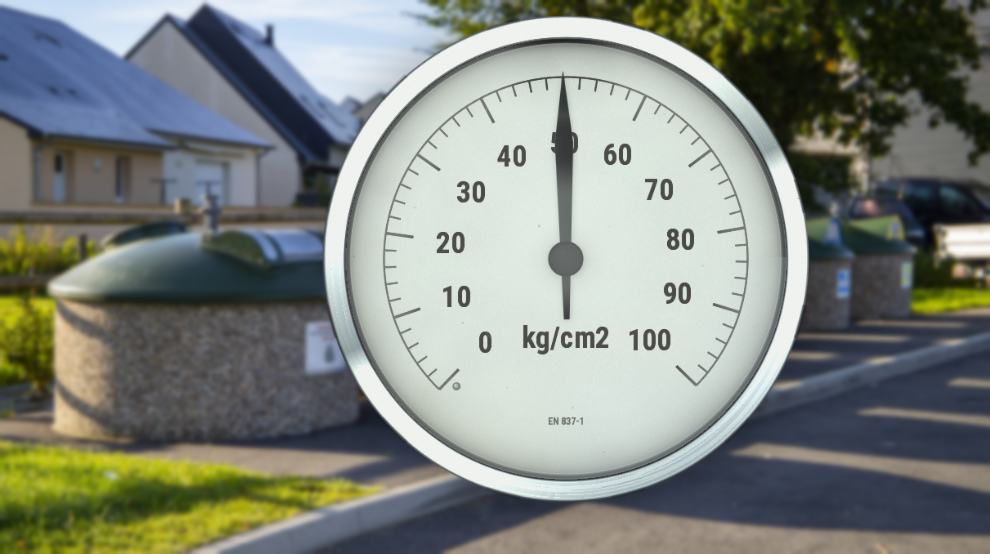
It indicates {"value": 50, "unit": "kg/cm²"}
